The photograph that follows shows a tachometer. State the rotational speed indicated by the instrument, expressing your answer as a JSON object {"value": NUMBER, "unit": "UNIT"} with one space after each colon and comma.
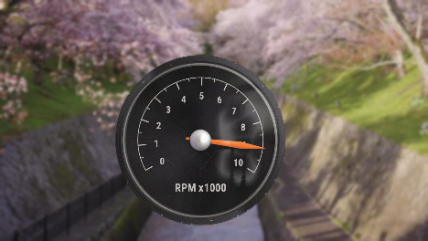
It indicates {"value": 9000, "unit": "rpm"}
